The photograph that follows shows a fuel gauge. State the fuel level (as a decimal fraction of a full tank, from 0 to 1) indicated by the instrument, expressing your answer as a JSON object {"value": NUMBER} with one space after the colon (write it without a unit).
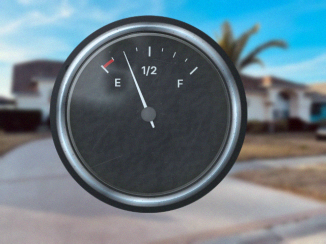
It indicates {"value": 0.25}
